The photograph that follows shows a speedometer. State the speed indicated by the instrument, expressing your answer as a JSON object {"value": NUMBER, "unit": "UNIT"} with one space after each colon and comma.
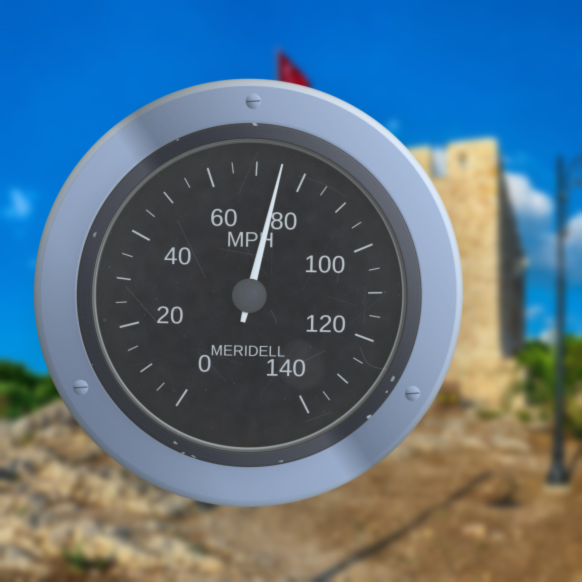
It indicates {"value": 75, "unit": "mph"}
